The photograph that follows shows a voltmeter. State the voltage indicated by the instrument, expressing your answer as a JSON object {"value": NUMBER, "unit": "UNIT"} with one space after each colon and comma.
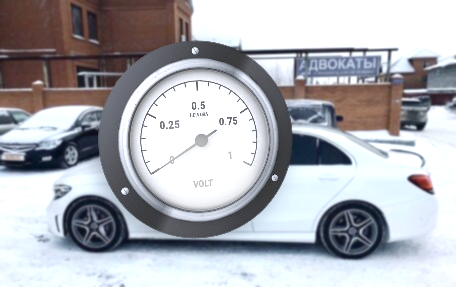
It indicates {"value": 0, "unit": "V"}
